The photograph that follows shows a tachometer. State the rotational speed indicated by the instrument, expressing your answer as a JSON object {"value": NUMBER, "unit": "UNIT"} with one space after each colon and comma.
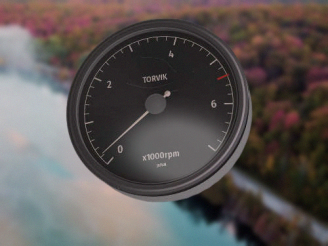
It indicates {"value": 200, "unit": "rpm"}
